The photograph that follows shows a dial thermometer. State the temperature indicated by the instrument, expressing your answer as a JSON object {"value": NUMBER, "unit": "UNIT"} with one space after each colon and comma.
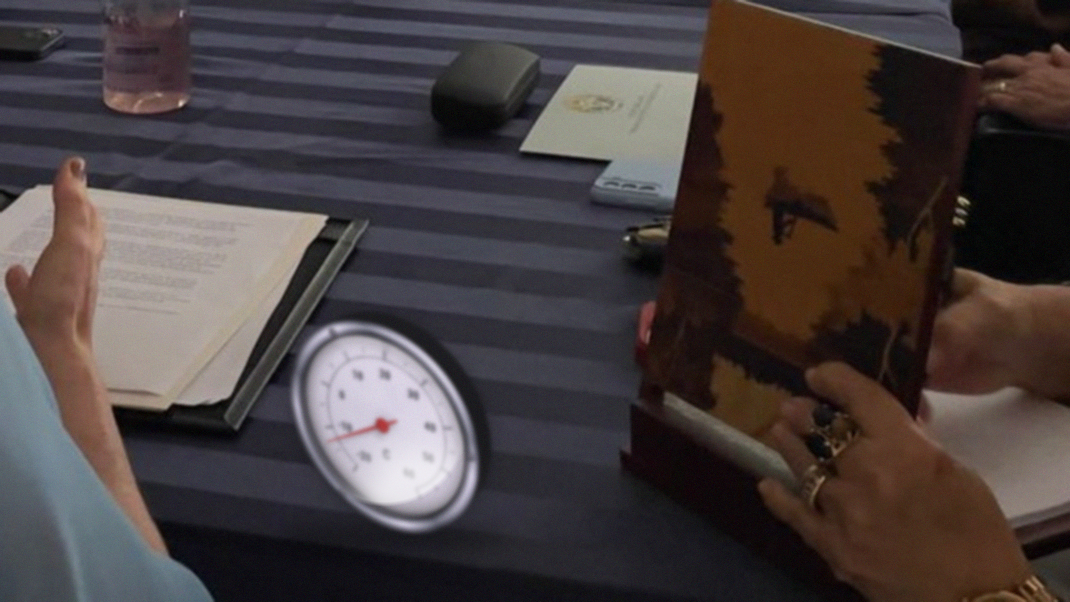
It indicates {"value": -12.5, "unit": "°C"}
